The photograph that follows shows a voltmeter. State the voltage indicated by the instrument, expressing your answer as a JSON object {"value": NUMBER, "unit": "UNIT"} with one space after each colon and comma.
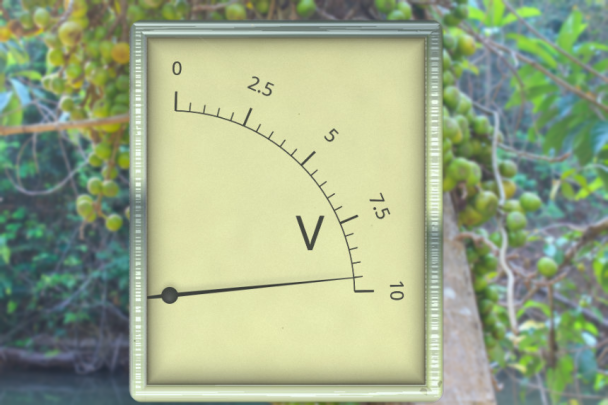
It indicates {"value": 9.5, "unit": "V"}
